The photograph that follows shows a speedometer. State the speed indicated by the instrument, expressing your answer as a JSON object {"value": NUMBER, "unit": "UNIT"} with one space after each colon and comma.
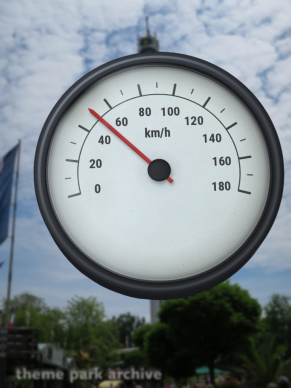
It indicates {"value": 50, "unit": "km/h"}
